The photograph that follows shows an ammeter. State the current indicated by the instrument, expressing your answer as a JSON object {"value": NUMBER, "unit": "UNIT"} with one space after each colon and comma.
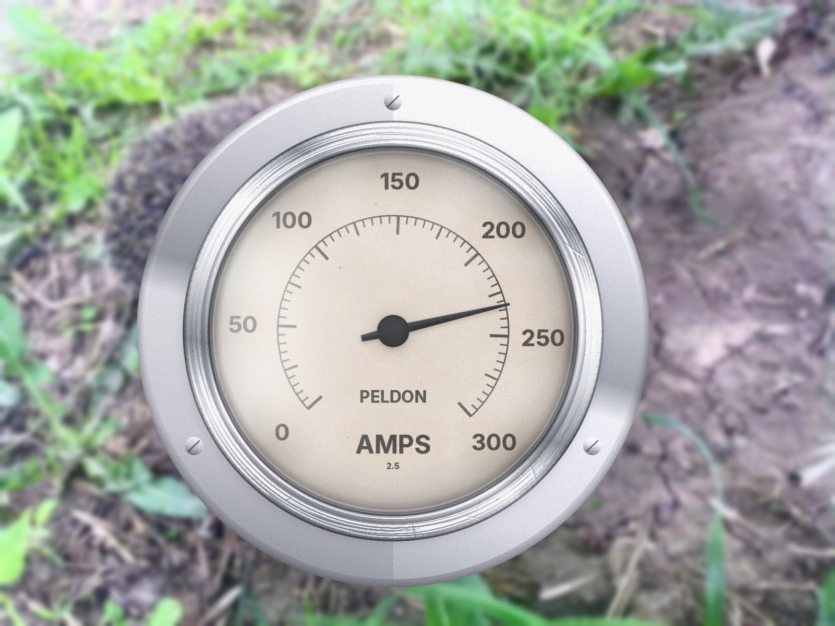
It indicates {"value": 232.5, "unit": "A"}
